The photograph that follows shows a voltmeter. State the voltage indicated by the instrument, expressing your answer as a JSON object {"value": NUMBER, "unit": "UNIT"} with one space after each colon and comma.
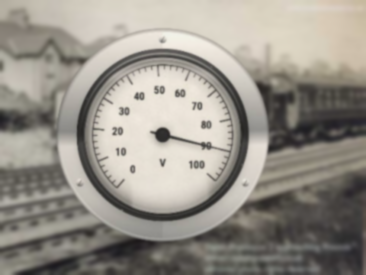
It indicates {"value": 90, "unit": "V"}
